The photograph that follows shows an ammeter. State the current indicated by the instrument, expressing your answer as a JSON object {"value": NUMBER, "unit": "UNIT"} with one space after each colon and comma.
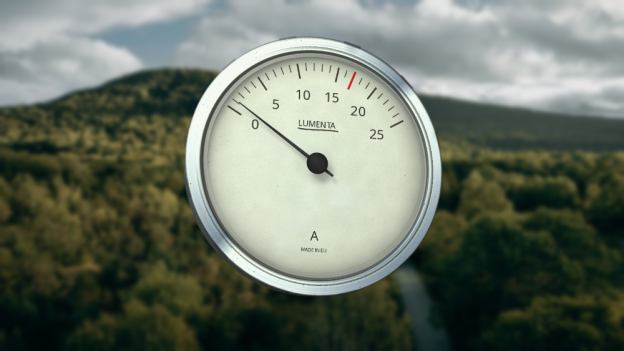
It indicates {"value": 1, "unit": "A"}
